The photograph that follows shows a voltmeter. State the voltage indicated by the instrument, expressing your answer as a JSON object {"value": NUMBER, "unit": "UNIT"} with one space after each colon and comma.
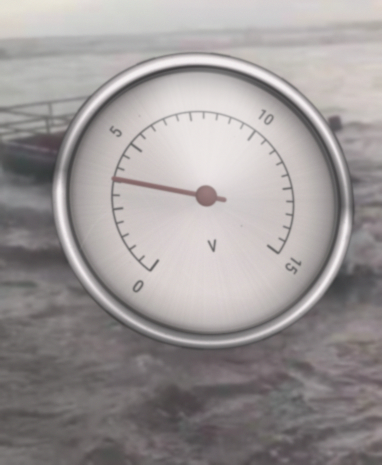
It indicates {"value": 3.5, "unit": "V"}
